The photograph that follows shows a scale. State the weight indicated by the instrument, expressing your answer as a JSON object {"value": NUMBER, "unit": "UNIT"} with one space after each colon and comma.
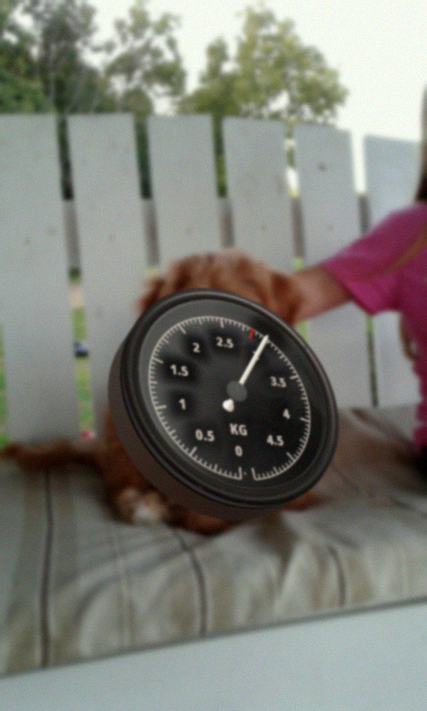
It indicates {"value": 3, "unit": "kg"}
